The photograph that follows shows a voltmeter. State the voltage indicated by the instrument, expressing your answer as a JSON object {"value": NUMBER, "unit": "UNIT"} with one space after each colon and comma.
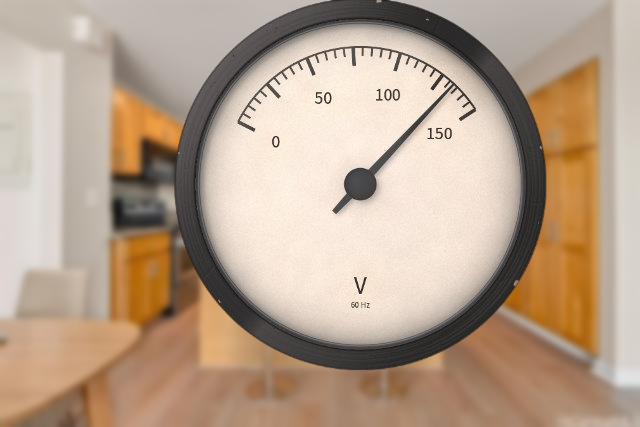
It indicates {"value": 132.5, "unit": "V"}
